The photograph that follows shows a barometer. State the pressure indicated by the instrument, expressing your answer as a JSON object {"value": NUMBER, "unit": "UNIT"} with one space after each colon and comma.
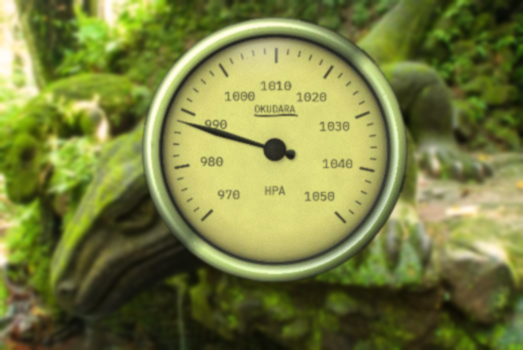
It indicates {"value": 988, "unit": "hPa"}
